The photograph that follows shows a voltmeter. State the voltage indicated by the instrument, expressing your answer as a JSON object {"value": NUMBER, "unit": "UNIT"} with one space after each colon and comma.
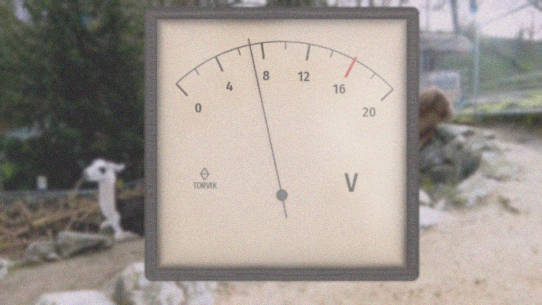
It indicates {"value": 7, "unit": "V"}
